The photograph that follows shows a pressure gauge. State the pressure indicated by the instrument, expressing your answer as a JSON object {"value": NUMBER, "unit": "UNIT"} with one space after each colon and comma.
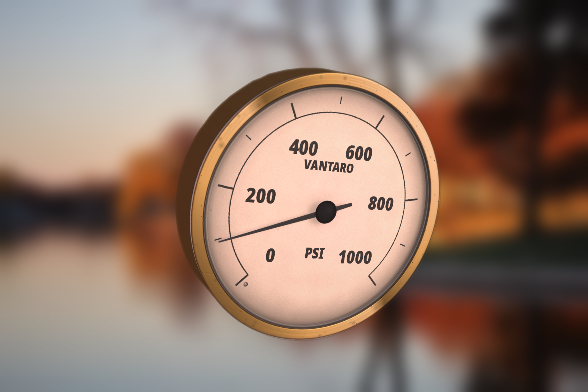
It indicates {"value": 100, "unit": "psi"}
